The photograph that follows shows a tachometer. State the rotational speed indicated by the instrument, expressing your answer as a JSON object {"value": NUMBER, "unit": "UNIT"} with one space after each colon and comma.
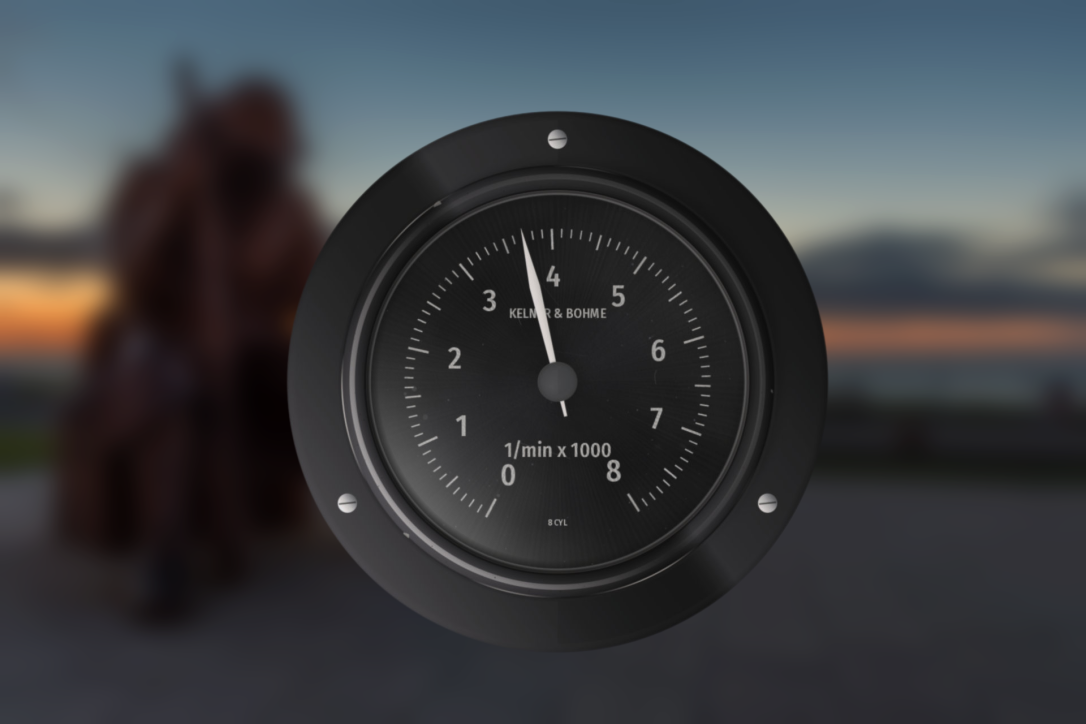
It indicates {"value": 3700, "unit": "rpm"}
